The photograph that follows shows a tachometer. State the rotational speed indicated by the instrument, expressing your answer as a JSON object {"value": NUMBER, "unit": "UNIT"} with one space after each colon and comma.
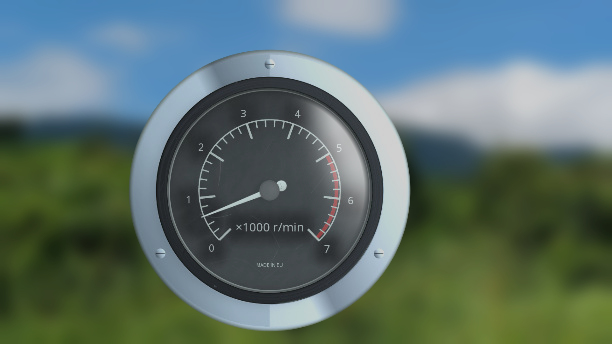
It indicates {"value": 600, "unit": "rpm"}
